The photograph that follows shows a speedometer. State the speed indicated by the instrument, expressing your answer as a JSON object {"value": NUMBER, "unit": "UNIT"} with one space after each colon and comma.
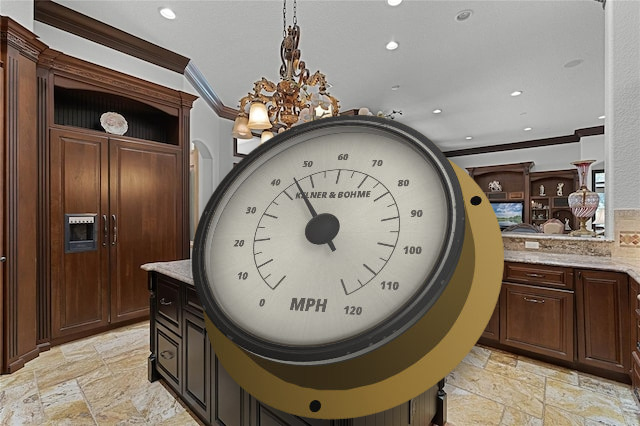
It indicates {"value": 45, "unit": "mph"}
